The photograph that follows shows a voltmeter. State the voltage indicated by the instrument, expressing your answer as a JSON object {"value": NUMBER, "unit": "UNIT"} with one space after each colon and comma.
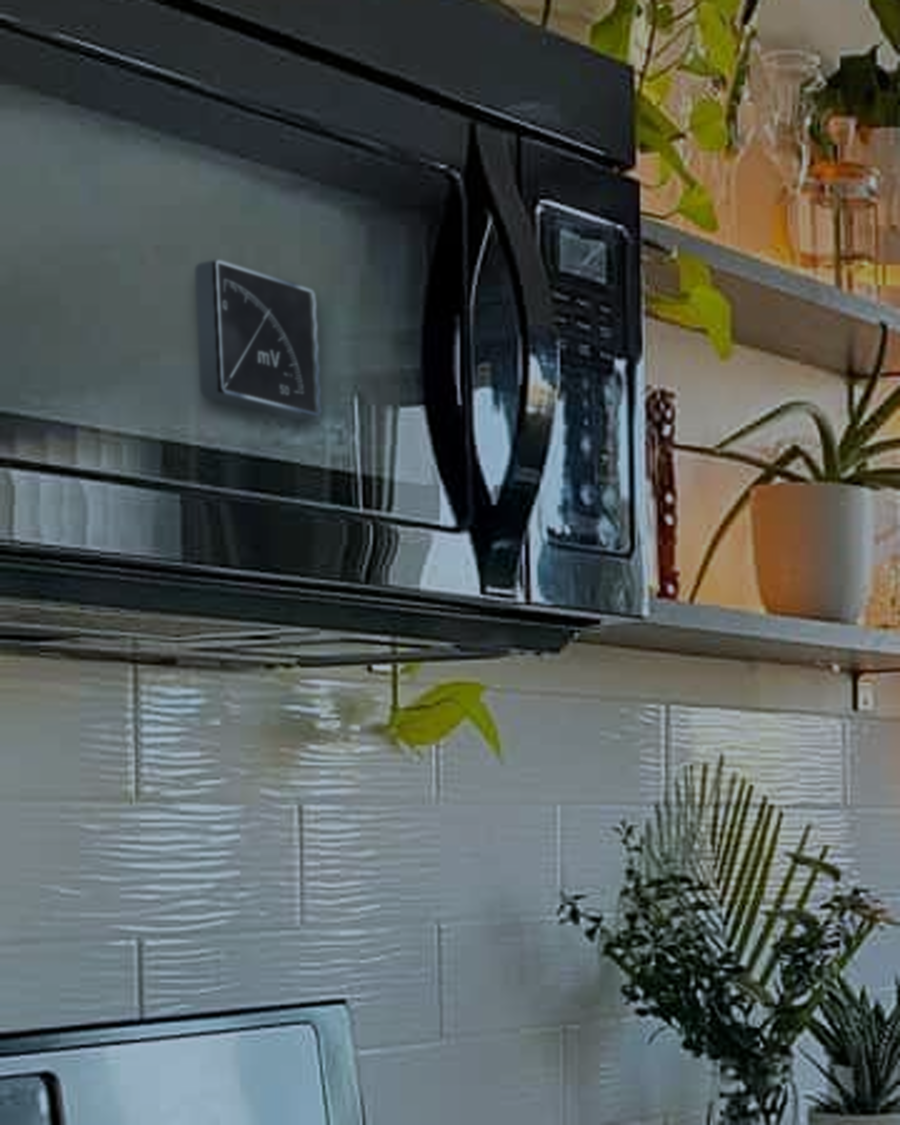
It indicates {"value": 20, "unit": "mV"}
